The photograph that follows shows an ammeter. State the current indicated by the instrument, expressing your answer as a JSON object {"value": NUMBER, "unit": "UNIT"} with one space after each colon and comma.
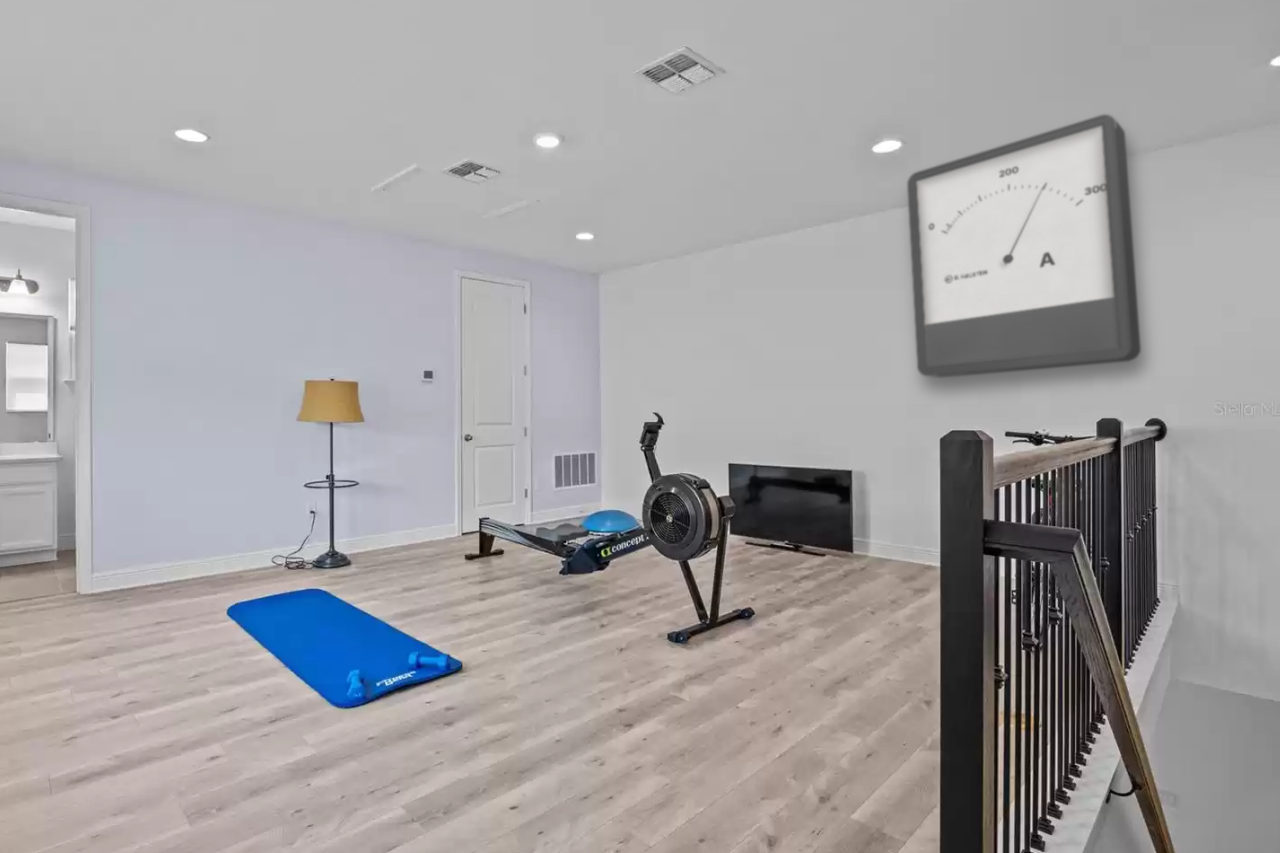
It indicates {"value": 250, "unit": "A"}
